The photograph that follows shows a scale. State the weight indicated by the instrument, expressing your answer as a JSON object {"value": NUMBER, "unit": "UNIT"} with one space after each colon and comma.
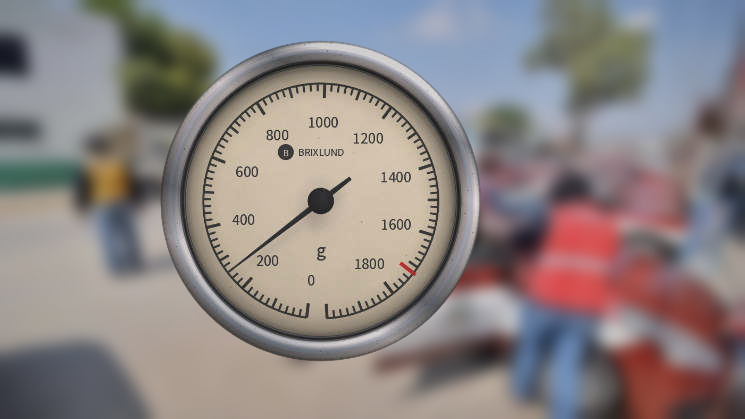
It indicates {"value": 260, "unit": "g"}
